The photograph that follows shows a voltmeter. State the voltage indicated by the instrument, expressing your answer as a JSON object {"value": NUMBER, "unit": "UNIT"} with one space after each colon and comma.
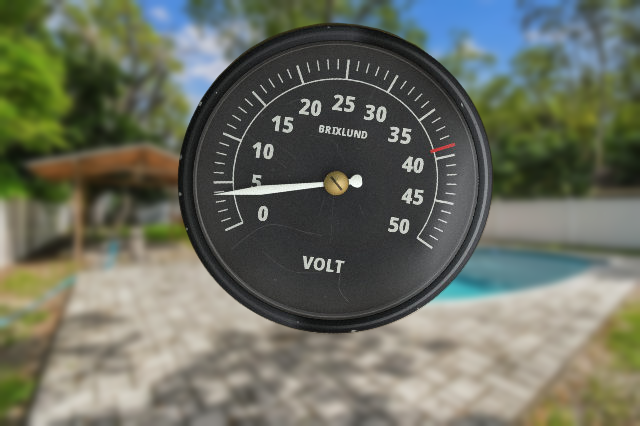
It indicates {"value": 4, "unit": "V"}
